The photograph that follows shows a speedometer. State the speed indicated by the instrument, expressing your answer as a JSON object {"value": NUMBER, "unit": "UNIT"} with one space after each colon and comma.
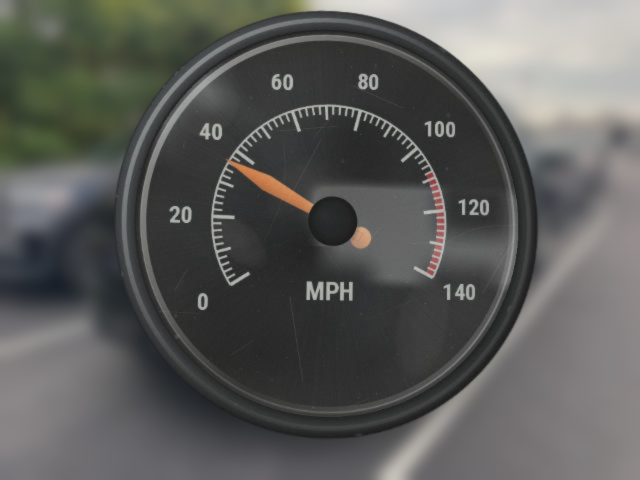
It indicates {"value": 36, "unit": "mph"}
